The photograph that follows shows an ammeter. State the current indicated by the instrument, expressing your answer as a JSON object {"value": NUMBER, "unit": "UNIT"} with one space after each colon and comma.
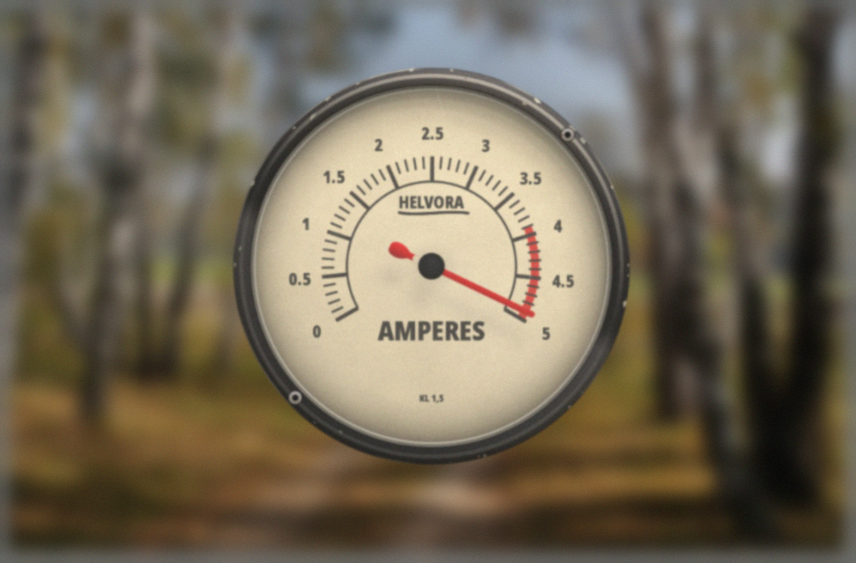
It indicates {"value": 4.9, "unit": "A"}
